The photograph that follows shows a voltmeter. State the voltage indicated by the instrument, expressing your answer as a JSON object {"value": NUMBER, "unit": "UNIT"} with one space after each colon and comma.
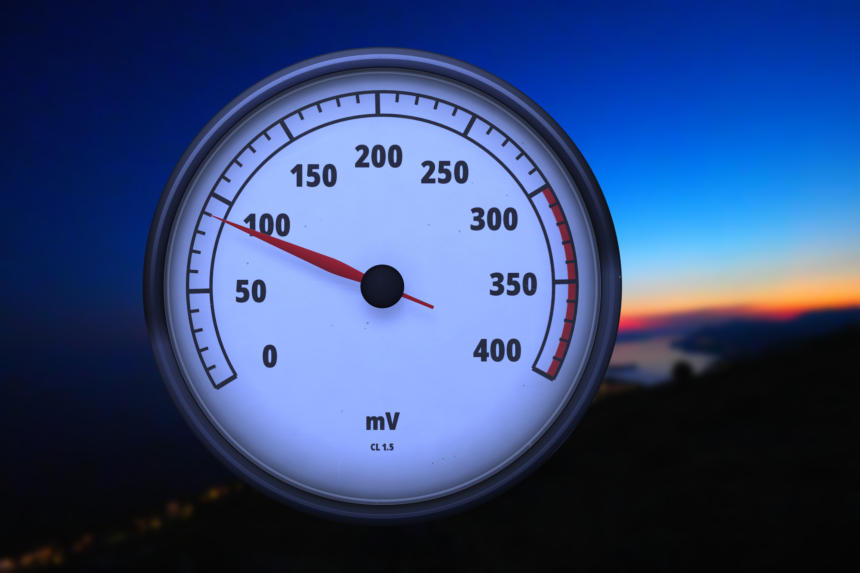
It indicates {"value": 90, "unit": "mV"}
